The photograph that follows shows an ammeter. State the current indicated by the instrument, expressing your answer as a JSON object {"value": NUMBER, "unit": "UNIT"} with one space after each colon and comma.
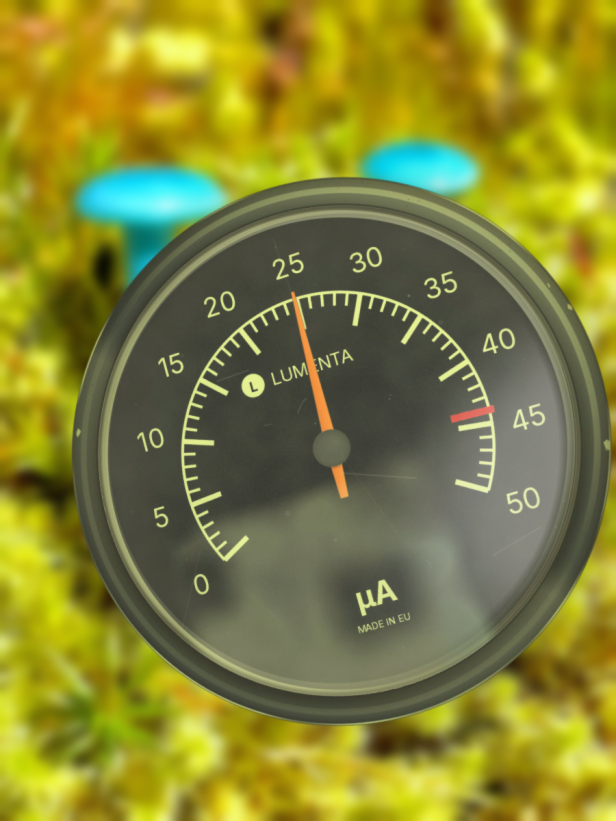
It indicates {"value": 25, "unit": "µA"}
